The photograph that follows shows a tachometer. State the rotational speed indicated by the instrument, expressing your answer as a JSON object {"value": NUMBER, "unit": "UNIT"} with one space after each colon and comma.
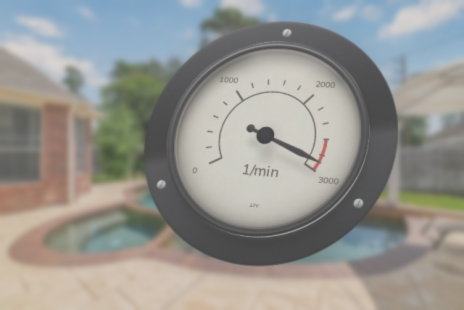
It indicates {"value": 2900, "unit": "rpm"}
